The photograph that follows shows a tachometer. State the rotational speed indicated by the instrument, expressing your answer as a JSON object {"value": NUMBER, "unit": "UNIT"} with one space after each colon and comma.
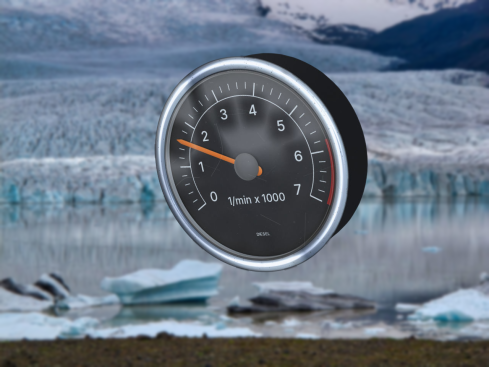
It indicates {"value": 1600, "unit": "rpm"}
